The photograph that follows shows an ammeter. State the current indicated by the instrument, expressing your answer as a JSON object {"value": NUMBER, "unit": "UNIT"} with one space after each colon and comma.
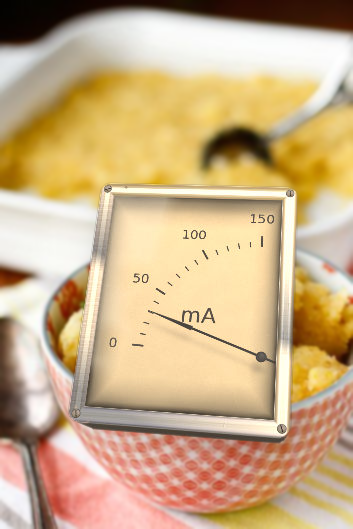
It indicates {"value": 30, "unit": "mA"}
